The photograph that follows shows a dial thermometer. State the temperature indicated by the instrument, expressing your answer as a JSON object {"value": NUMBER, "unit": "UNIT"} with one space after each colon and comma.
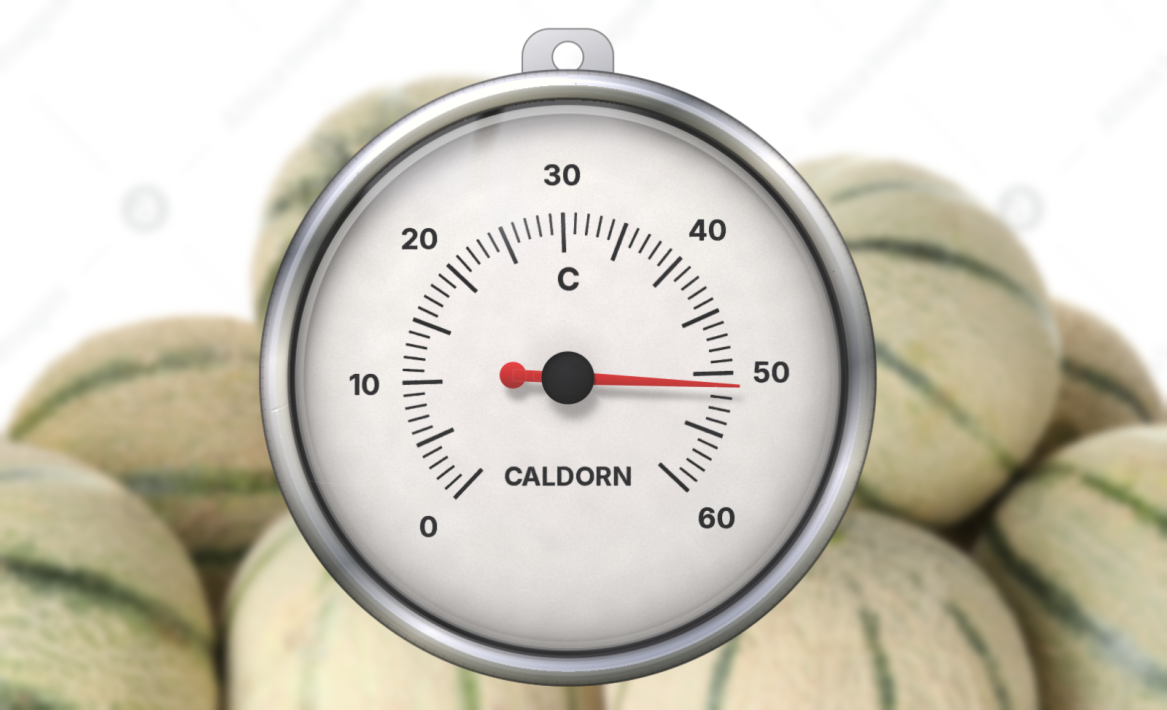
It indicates {"value": 51, "unit": "°C"}
